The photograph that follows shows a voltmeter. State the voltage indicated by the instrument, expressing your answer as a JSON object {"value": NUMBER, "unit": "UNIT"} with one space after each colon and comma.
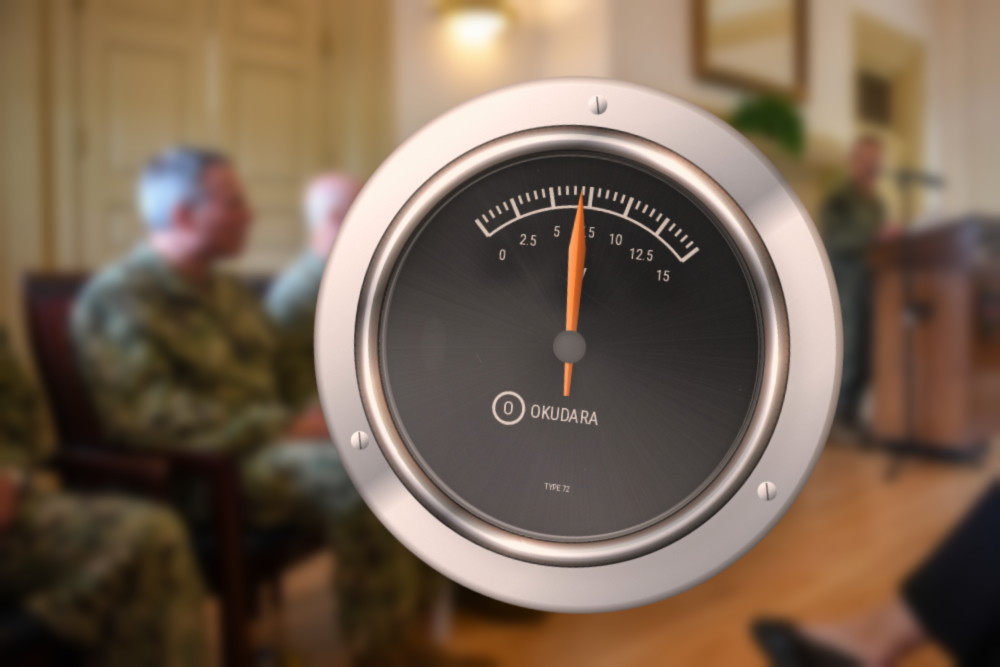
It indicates {"value": 7, "unit": "V"}
